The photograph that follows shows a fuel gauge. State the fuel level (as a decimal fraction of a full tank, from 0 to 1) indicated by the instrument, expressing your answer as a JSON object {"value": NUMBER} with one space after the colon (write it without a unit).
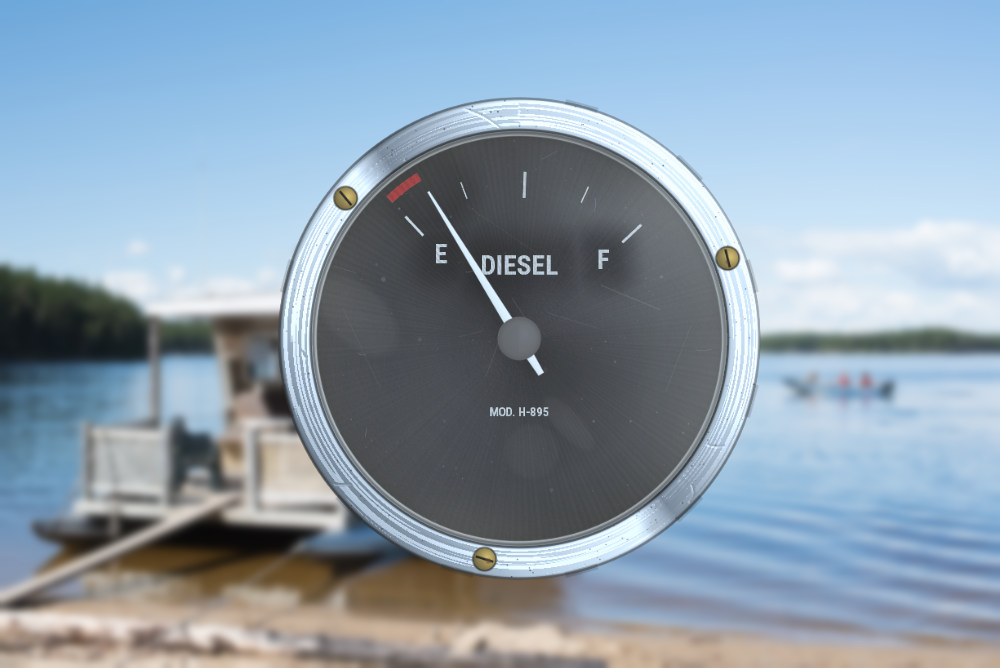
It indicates {"value": 0.125}
